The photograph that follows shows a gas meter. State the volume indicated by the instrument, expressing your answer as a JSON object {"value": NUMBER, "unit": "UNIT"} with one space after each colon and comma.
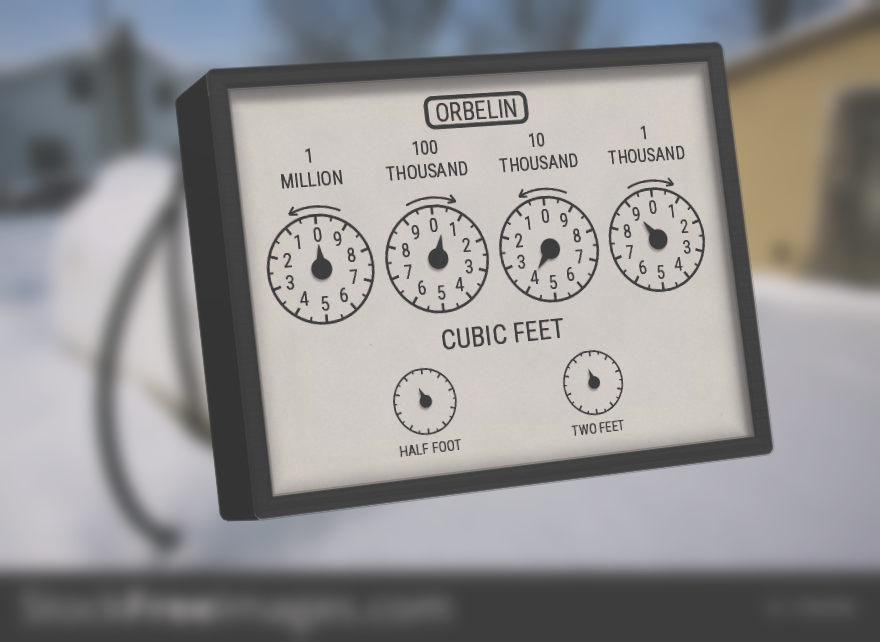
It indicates {"value": 3900, "unit": "ft³"}
